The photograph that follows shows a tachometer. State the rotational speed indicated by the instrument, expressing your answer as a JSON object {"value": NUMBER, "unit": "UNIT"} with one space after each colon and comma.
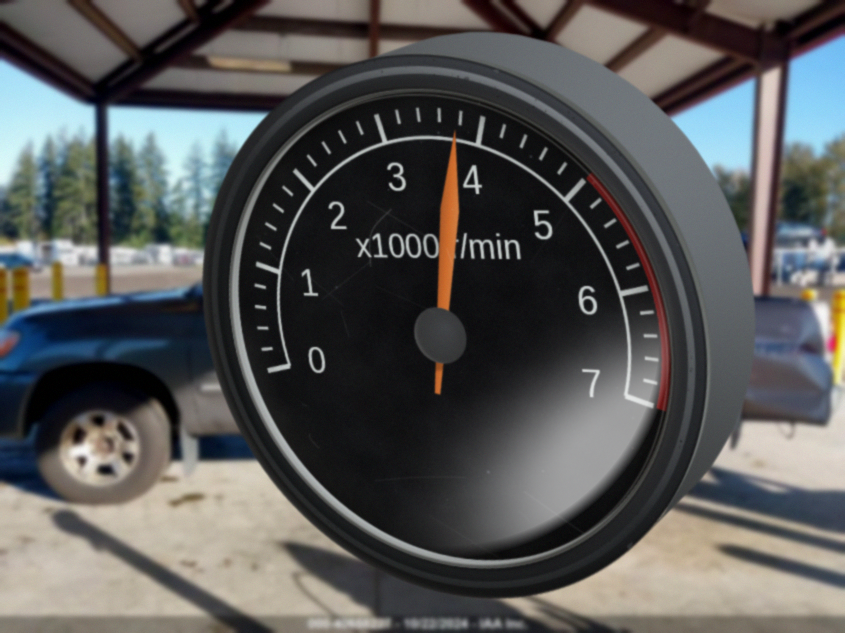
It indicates {"value": 3800, "unit": "rpm"}
